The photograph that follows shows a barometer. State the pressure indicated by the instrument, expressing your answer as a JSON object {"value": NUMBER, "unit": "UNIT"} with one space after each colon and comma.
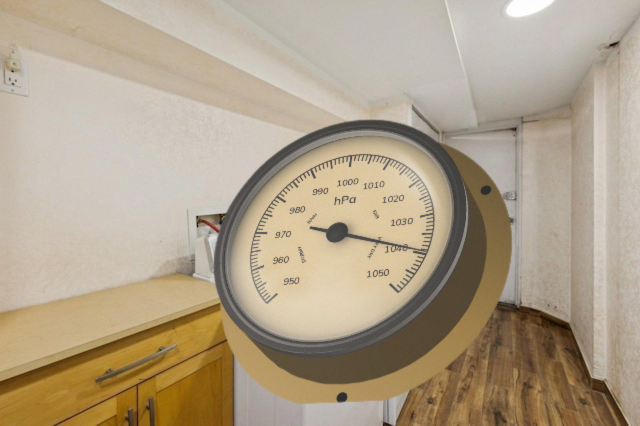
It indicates {"value": 1040, "unit": "hPa"}
